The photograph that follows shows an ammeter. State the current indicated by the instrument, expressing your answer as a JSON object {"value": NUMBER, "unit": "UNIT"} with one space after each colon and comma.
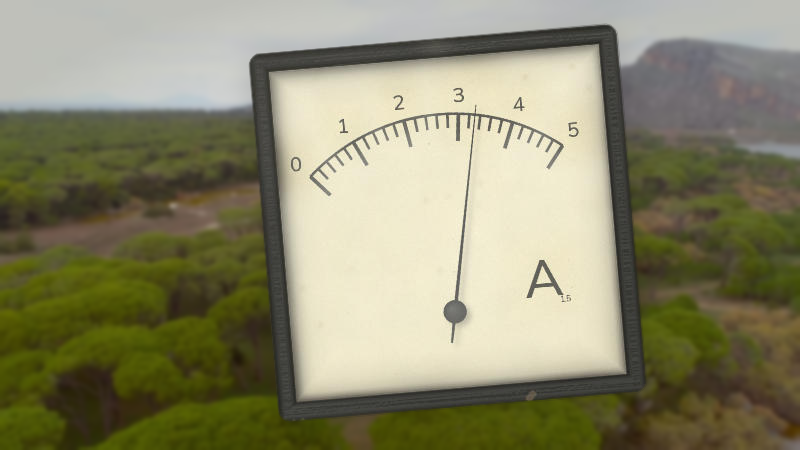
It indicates {"value": 3.3, "unit": "A"}
